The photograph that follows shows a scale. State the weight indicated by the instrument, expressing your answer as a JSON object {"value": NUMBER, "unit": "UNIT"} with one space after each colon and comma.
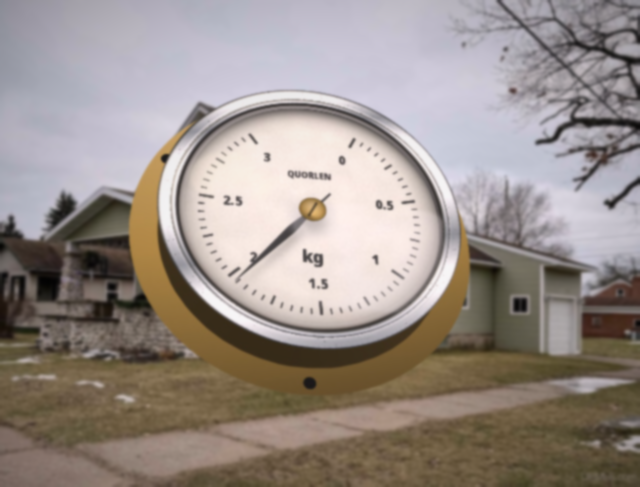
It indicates {"value": 1.95, "unit": "kg"}
